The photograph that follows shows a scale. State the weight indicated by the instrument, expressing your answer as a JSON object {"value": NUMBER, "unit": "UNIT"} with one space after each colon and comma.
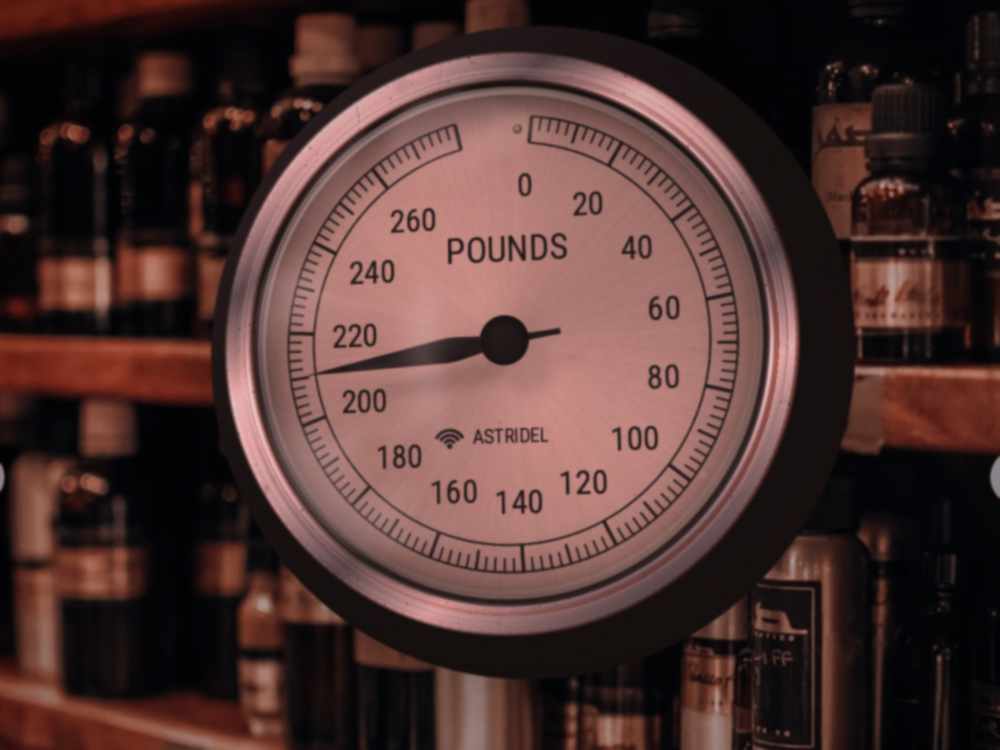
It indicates {"value": 210, "unit": "lb"}
